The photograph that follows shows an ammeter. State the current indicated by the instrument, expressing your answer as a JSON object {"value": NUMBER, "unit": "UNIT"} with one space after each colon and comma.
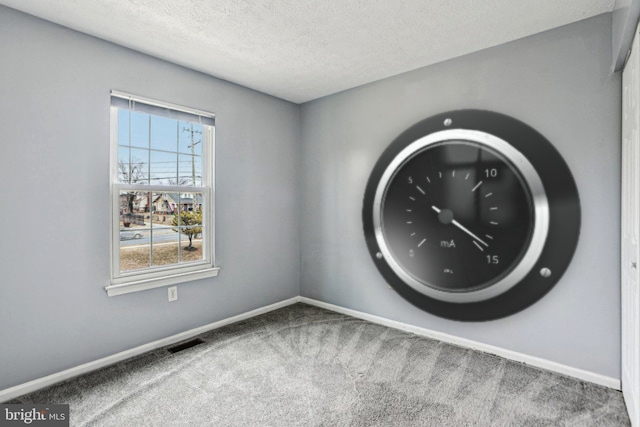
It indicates {"value": 14.5, "unit": "mA"}
